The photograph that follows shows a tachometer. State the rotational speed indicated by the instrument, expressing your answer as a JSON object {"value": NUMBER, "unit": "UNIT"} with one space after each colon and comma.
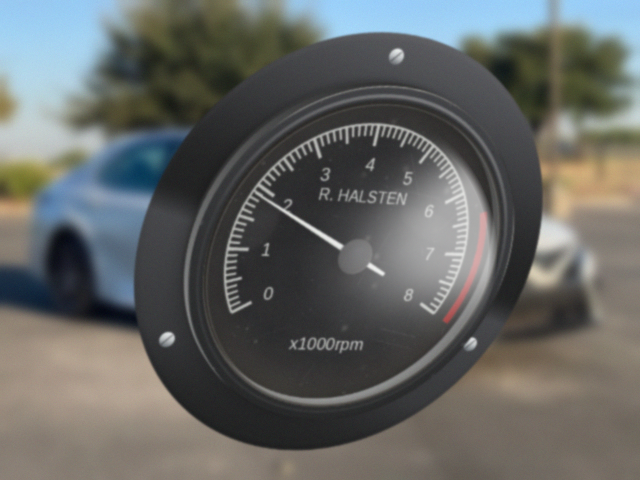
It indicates {"value": 1900, "unit": "rpm"}
